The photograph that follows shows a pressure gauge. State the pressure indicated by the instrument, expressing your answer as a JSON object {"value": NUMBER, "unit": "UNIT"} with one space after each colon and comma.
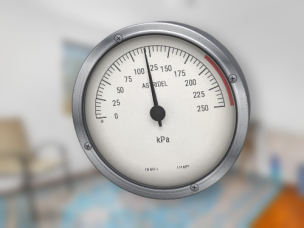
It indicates {"value": 120, "unit": "kPa"}
